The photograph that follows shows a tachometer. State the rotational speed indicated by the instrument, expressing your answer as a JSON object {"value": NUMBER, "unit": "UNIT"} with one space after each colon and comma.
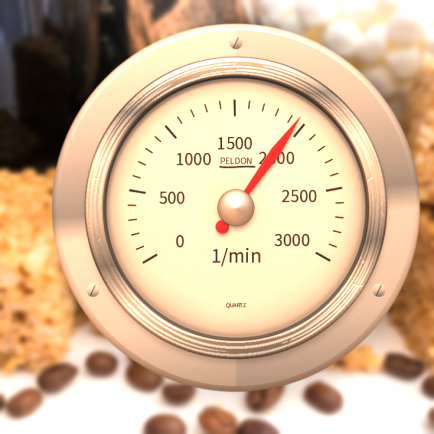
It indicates {"value": 1950, "unit": "rpm"}
